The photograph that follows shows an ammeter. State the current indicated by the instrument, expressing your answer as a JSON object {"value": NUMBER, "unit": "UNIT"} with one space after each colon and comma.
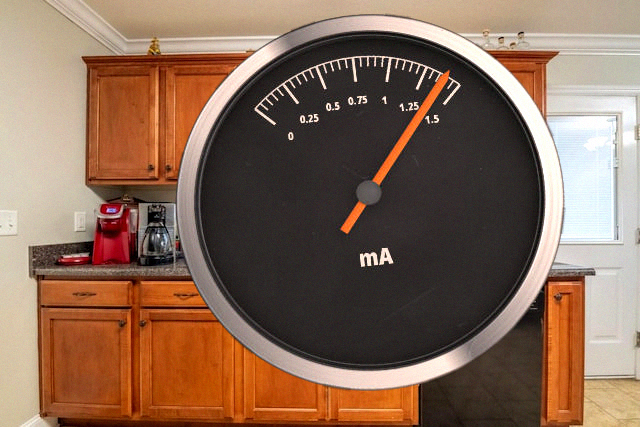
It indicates {"value": 1.4, "unit": "mA"}
